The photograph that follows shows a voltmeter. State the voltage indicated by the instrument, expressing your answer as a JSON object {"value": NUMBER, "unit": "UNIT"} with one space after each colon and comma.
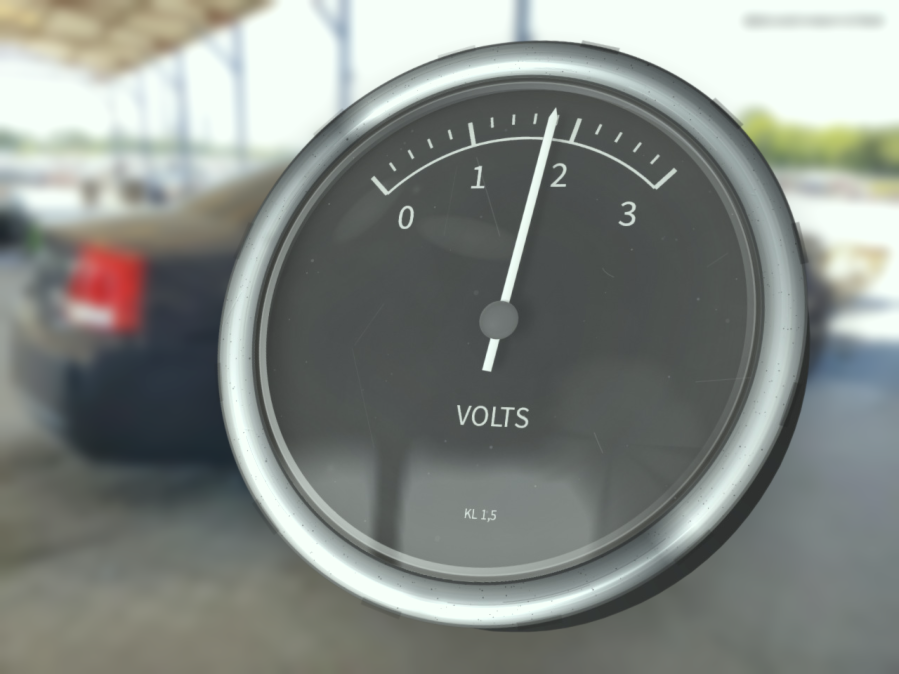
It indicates {"value": 1.8, "unit": "V"}
